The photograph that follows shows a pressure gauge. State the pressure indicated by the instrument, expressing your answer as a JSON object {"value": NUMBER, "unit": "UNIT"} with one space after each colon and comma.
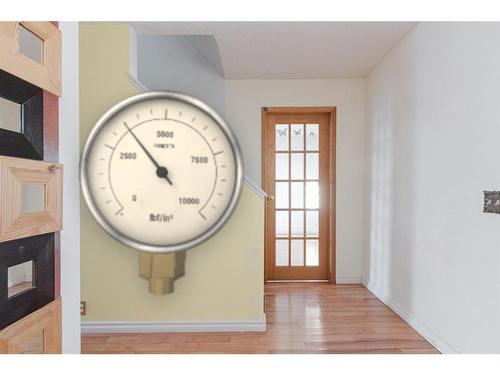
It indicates {"value": 3500, "unit": "psi"}
